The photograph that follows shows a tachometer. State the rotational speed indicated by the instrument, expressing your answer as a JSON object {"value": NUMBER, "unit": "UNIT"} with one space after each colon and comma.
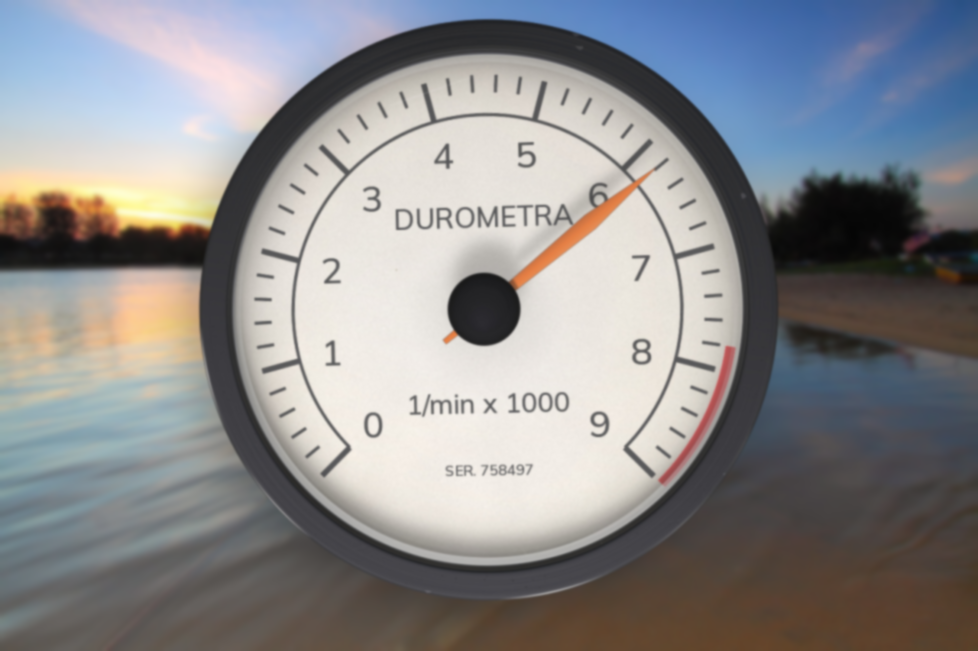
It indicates {"value": 6200, "unit": "rpm"}
